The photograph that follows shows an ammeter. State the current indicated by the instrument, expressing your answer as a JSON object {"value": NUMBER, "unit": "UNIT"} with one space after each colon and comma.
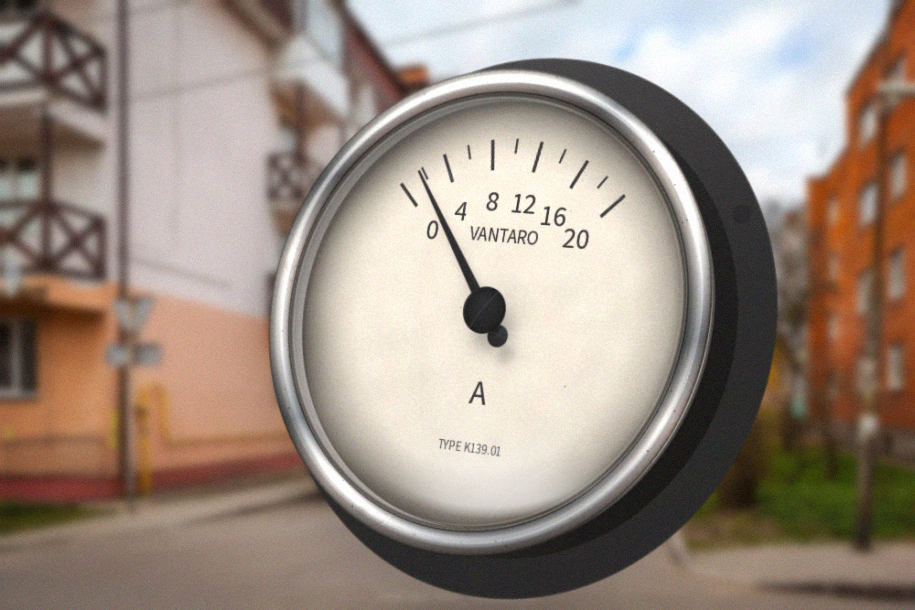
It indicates {"value": 2, "unit": "A"}
